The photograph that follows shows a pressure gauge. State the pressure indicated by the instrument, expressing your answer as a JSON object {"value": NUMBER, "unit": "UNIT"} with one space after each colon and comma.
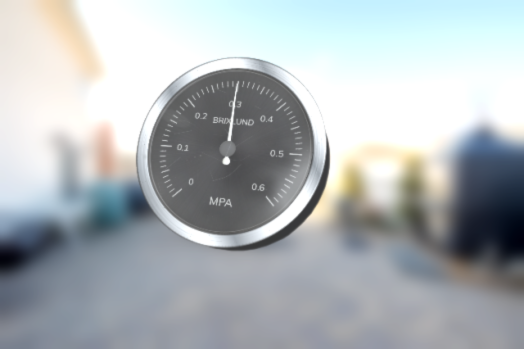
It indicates {"value": 0.3, "unit": "MPa"}
